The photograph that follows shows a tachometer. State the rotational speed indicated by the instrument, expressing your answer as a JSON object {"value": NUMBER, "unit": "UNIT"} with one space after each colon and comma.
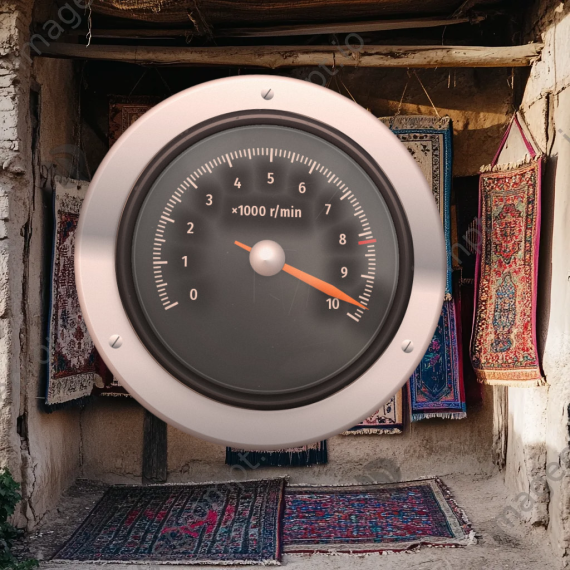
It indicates {"value": 9700, "unit": "rpm"}
